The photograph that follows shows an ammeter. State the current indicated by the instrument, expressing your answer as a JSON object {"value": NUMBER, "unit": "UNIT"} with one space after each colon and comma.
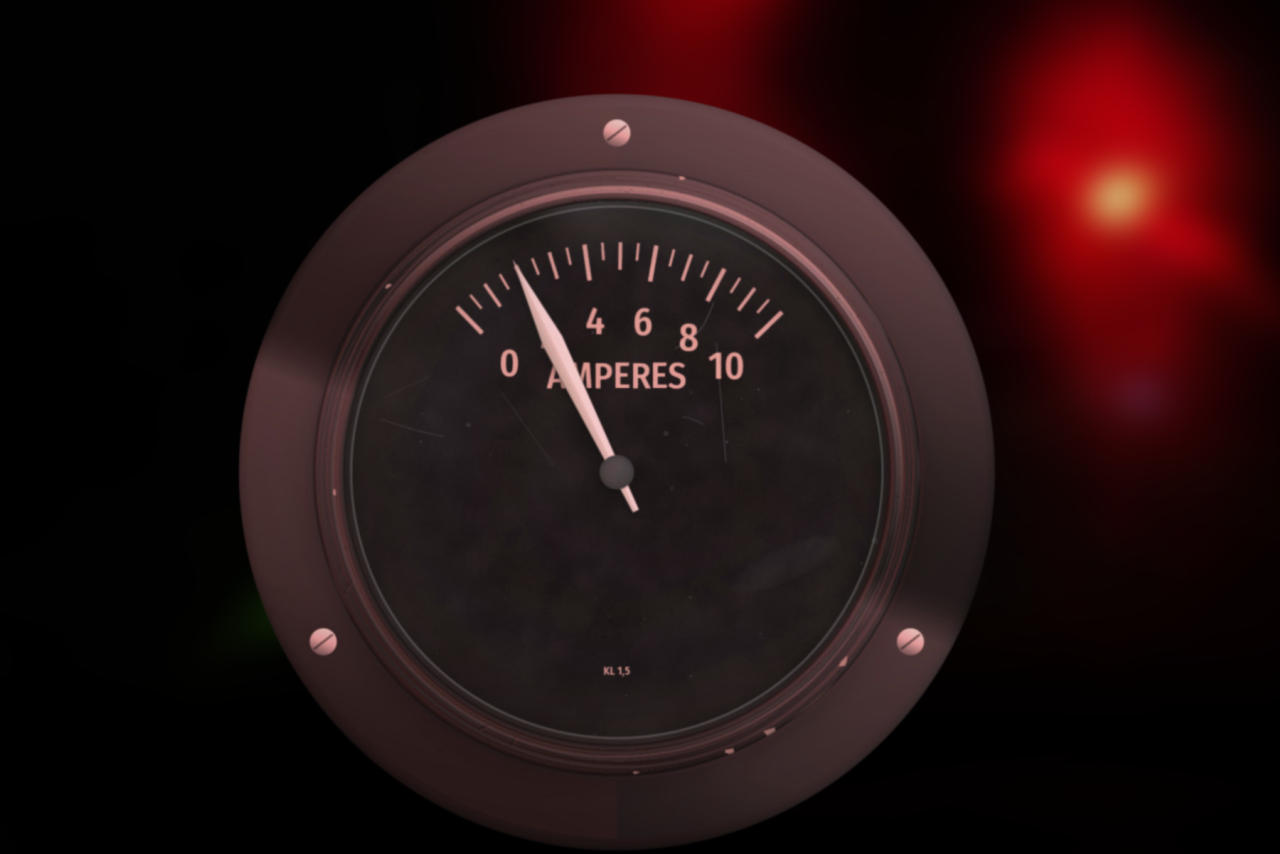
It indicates {"value": 2, "unit": "A"}
